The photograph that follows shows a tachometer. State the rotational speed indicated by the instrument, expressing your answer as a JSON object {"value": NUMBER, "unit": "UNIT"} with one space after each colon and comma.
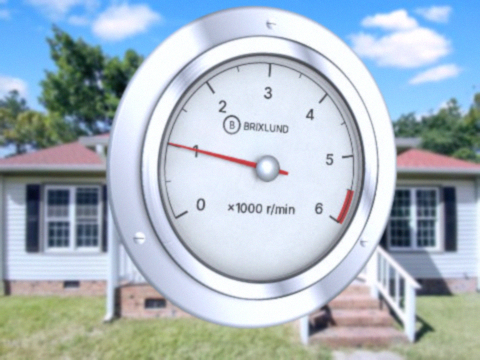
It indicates {"value": 1000, "unit": "rpm"}
